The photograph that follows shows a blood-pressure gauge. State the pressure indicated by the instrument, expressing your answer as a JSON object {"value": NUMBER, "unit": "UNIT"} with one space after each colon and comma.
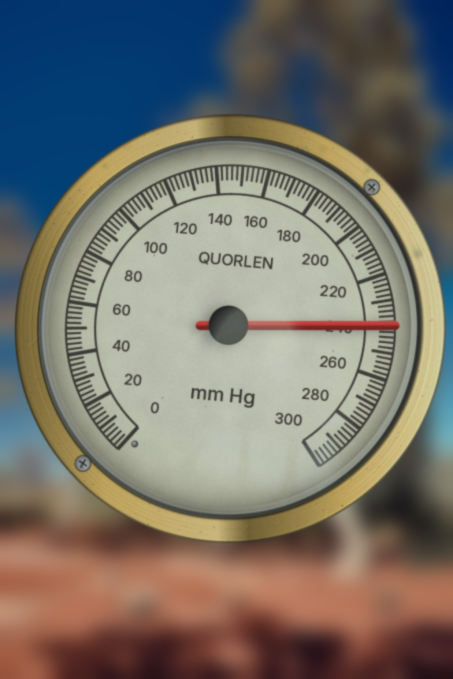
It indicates {"value": 240, "unit": "mmHg"}
